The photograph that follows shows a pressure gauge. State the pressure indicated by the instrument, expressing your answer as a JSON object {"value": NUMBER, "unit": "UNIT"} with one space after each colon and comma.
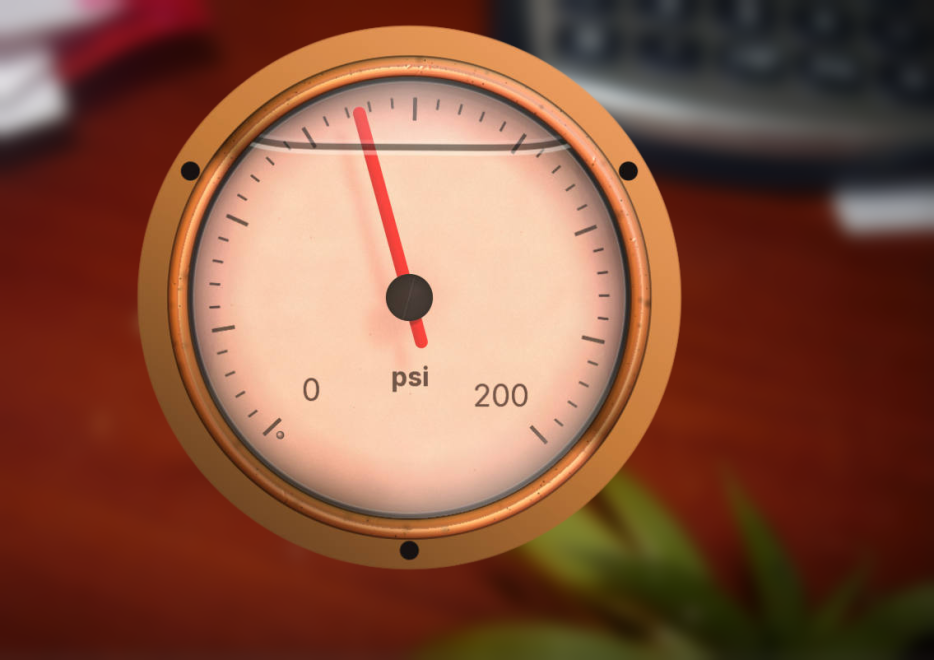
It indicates {"value": 87.5, "unit": "psi"}
